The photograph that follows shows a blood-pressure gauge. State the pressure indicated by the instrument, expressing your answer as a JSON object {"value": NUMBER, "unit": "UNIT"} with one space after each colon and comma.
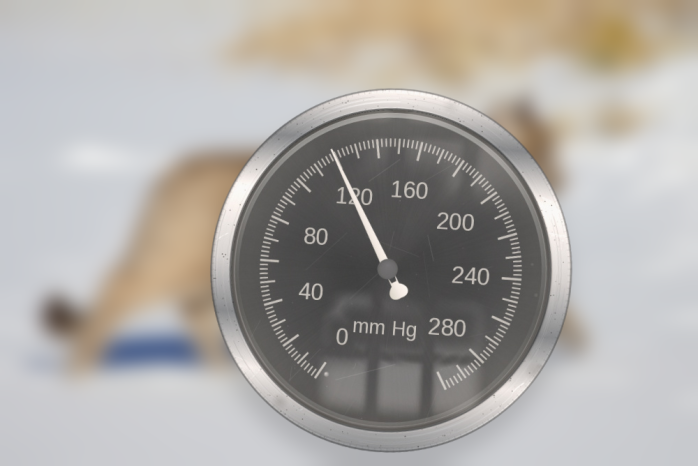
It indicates {"value": 120, "unit": "mmHg"}
